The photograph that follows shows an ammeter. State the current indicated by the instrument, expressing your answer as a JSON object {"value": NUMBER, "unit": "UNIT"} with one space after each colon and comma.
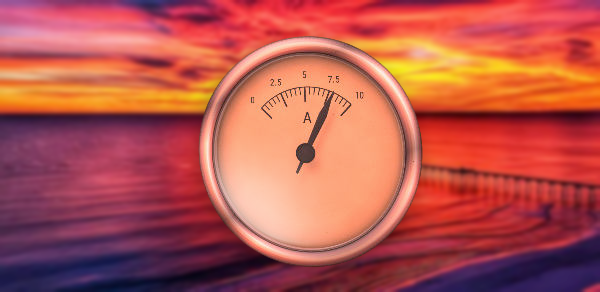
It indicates {"value": 8, "unit": "A"}
